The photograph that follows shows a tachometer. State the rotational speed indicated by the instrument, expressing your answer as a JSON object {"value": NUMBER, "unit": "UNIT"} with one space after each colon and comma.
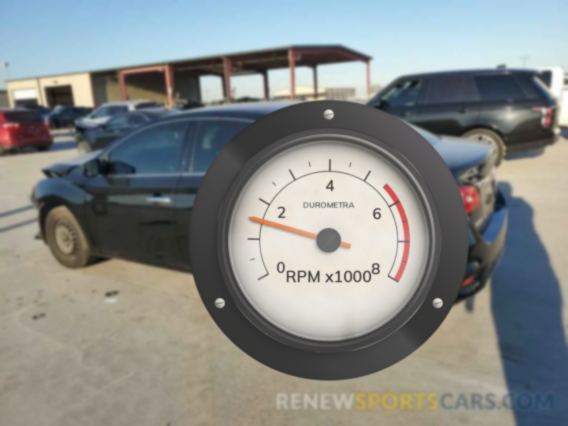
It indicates {"value": 1500, "unit": "rpm"}
